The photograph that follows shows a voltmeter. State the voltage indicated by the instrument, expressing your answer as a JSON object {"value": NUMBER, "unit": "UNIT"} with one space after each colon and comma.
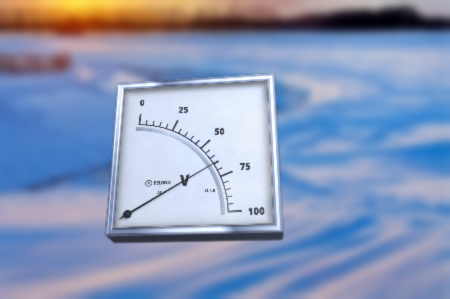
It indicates {"value": 65, "unit": "V"}
